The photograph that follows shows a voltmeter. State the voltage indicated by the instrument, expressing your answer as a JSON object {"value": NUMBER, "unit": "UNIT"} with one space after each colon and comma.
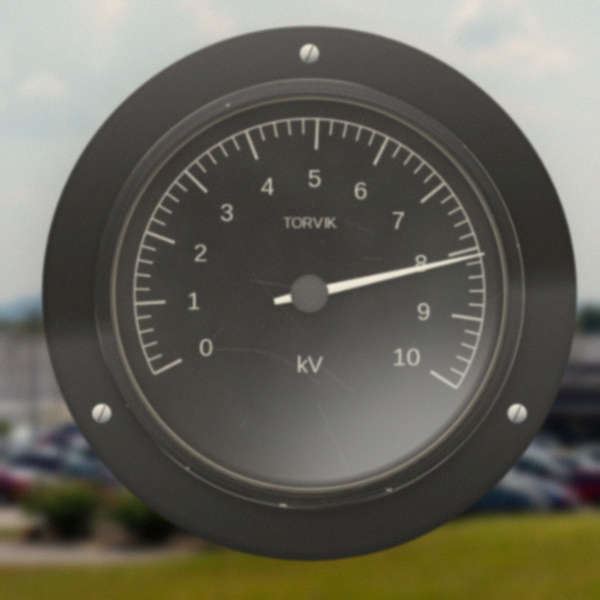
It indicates {"value": 8.1, "unit": "kV"}
